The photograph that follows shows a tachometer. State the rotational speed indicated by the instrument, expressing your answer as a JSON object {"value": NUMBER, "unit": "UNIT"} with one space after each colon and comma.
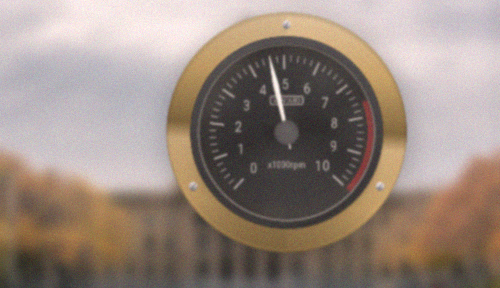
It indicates {"value": 4600, "unit": "rpm"}
